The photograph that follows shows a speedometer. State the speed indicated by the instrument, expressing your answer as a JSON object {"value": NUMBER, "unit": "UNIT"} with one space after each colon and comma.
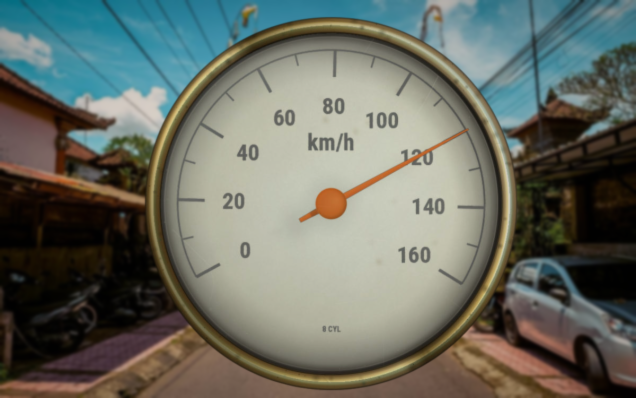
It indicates {"value": 120, "unit": "km/h"}
